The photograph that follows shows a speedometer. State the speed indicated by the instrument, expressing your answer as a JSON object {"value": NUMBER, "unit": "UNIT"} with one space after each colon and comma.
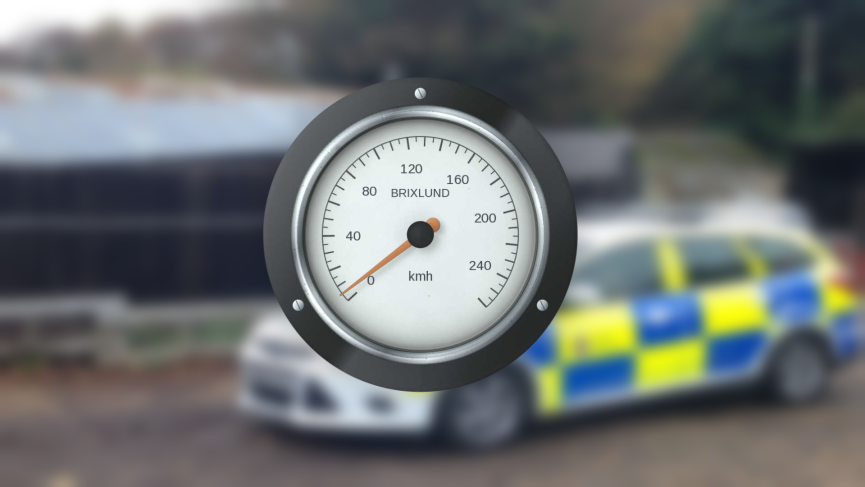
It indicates {"value": 5, "unit": "km/h"}
